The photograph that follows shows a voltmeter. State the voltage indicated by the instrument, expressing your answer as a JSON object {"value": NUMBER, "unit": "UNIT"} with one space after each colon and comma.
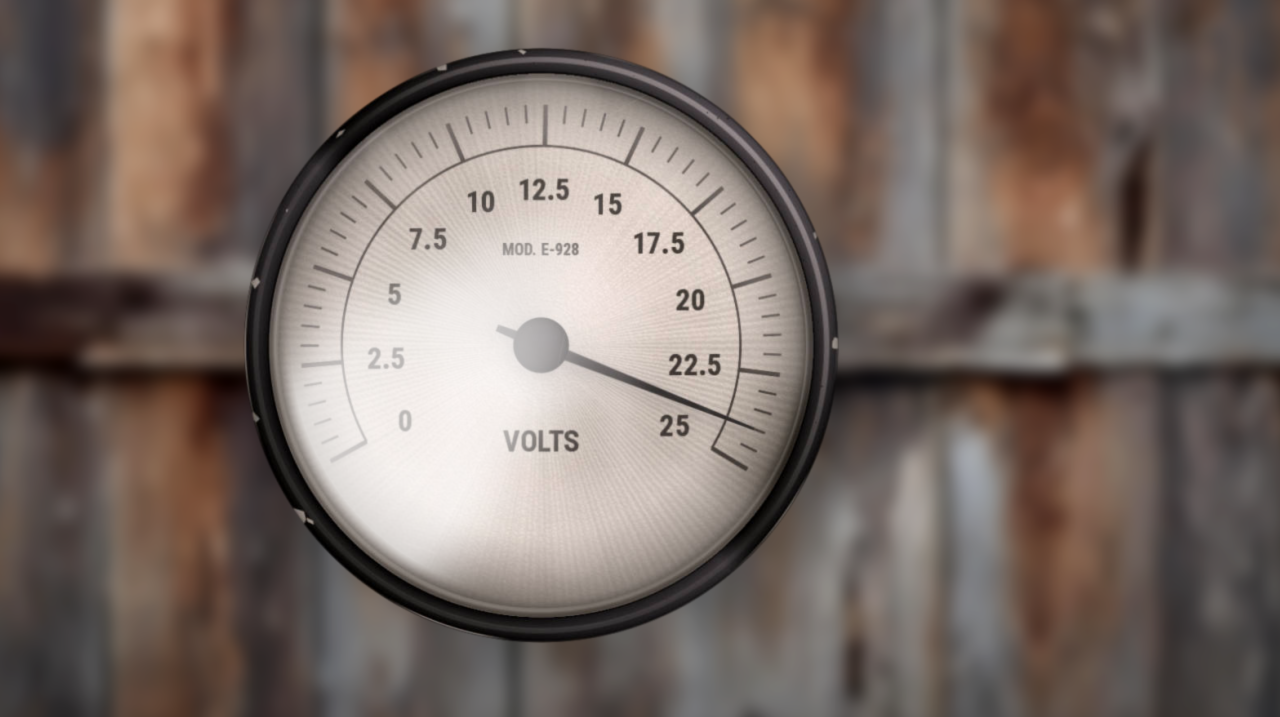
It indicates {"value": 24, "unit": "V"}
